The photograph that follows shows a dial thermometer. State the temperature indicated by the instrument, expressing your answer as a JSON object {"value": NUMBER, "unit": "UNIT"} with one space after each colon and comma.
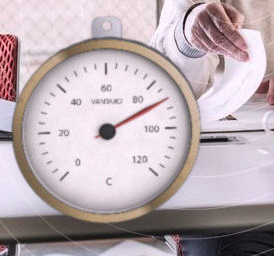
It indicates {"value": 88, "unit": "°C"}
